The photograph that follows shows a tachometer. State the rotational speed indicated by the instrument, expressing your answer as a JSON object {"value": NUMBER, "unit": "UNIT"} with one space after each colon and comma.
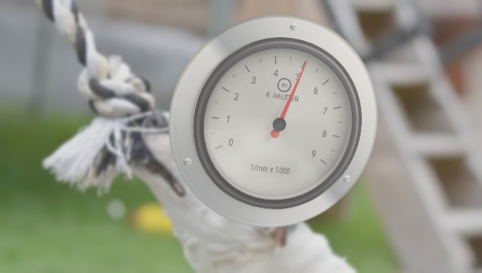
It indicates {"value": 5000, "unit": "rpm"}
